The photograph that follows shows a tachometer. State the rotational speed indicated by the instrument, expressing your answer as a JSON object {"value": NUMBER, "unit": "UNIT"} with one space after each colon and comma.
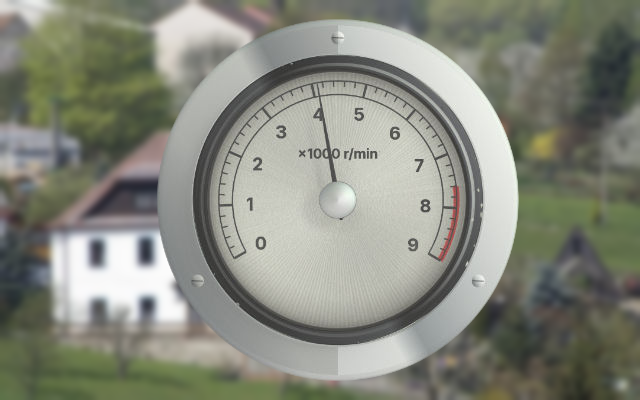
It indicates {"value": 4100, "unit": "rpm"}
